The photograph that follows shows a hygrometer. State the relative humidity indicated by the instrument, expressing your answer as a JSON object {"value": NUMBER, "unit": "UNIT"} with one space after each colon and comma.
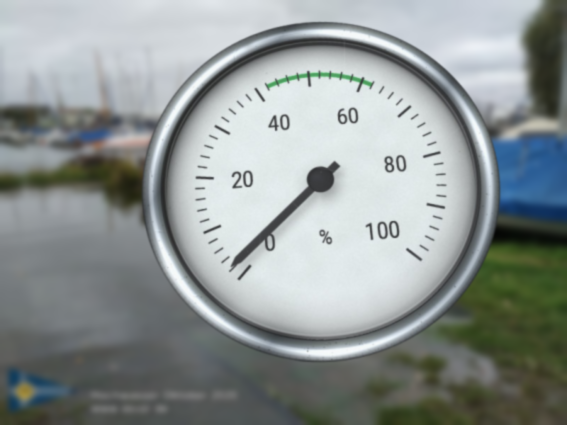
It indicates {"value": 2, "unit": "%"}
